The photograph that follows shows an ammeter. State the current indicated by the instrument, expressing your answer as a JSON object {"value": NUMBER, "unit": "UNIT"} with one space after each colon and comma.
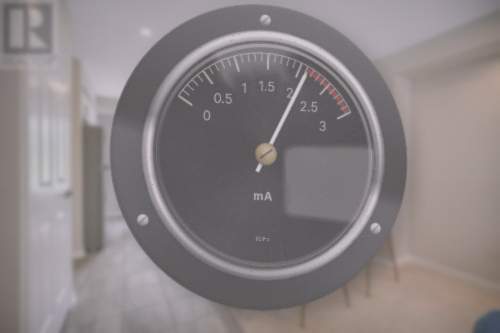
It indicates {"value": 2.1, "unit": "mA"}
